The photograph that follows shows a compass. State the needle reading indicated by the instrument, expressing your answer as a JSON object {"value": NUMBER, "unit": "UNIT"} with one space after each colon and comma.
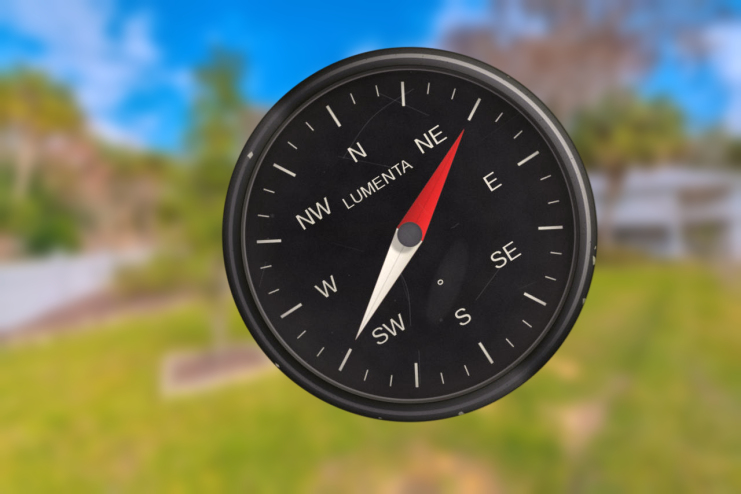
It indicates {"value": 60, "unit": "°"}
